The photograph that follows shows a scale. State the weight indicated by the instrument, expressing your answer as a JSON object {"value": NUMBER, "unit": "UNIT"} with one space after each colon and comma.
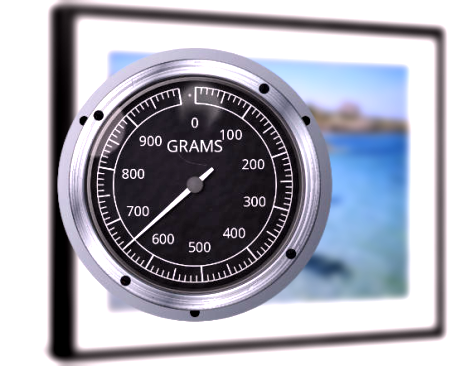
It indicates {"value": 650, "unit": "g"}
